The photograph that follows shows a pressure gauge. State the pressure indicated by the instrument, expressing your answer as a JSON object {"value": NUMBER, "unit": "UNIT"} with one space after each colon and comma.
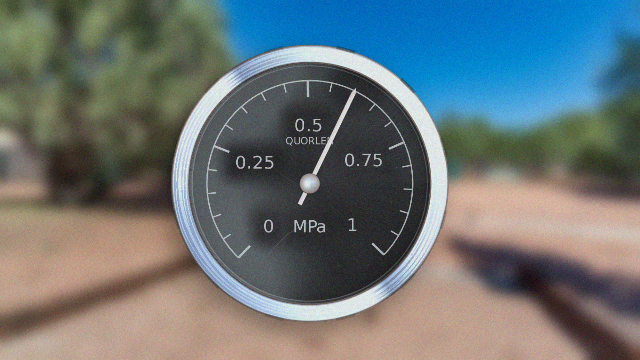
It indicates {"value": 0.6, "unit": "MPa"}
